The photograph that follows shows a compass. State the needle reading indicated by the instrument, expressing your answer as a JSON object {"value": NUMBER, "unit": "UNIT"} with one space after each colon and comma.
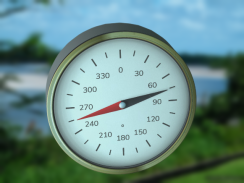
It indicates {"value": 255, "unit": "°"}
